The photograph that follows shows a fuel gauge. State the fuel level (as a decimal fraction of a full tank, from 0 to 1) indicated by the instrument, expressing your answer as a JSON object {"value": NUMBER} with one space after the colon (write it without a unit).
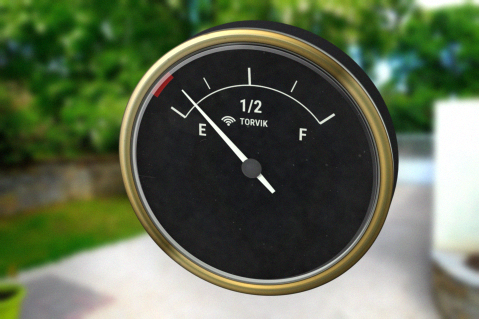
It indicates {"value": 0.125}
